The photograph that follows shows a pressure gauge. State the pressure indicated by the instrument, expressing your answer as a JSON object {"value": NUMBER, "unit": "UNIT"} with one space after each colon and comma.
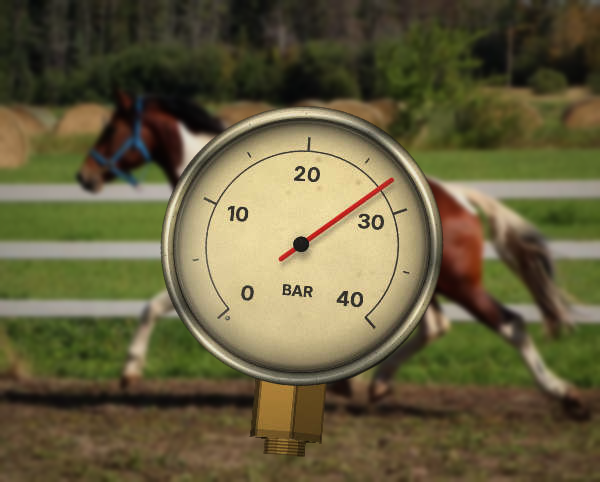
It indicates {"value": 27.5, "unit": "bar"}
